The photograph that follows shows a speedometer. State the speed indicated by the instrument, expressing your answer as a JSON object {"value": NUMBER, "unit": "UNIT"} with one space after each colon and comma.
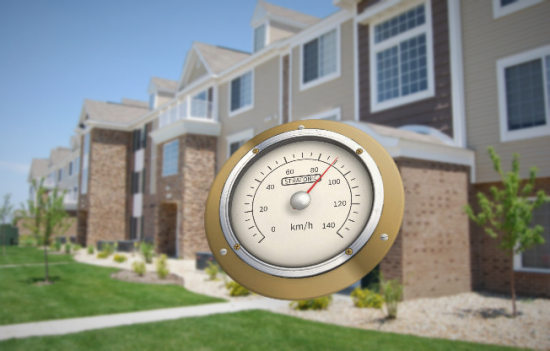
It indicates {"value": 90, "unit": "km/h"}
